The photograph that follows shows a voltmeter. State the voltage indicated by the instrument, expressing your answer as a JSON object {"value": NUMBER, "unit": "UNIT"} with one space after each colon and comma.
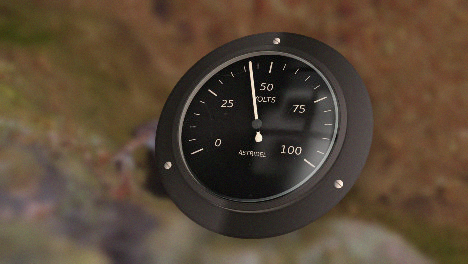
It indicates {"value": 42.5, "unit": "V"}
